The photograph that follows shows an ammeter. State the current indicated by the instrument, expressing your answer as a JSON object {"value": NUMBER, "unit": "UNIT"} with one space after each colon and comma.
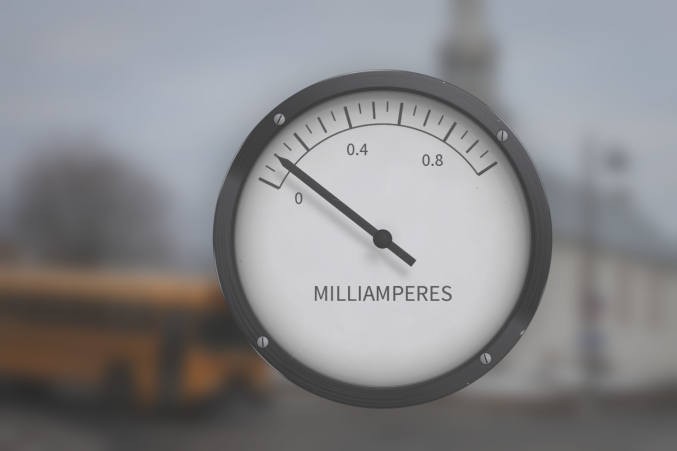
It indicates {"value": 0.1, "unit": "mA"}
